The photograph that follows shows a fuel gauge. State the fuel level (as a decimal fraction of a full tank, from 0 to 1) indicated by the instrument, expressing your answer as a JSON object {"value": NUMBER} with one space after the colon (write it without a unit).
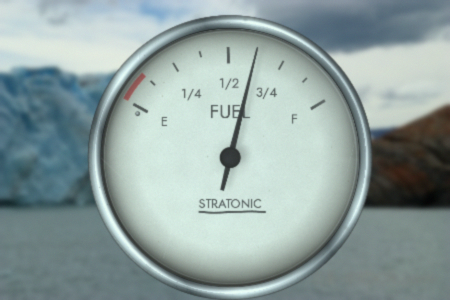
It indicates {"value": 0.625}
